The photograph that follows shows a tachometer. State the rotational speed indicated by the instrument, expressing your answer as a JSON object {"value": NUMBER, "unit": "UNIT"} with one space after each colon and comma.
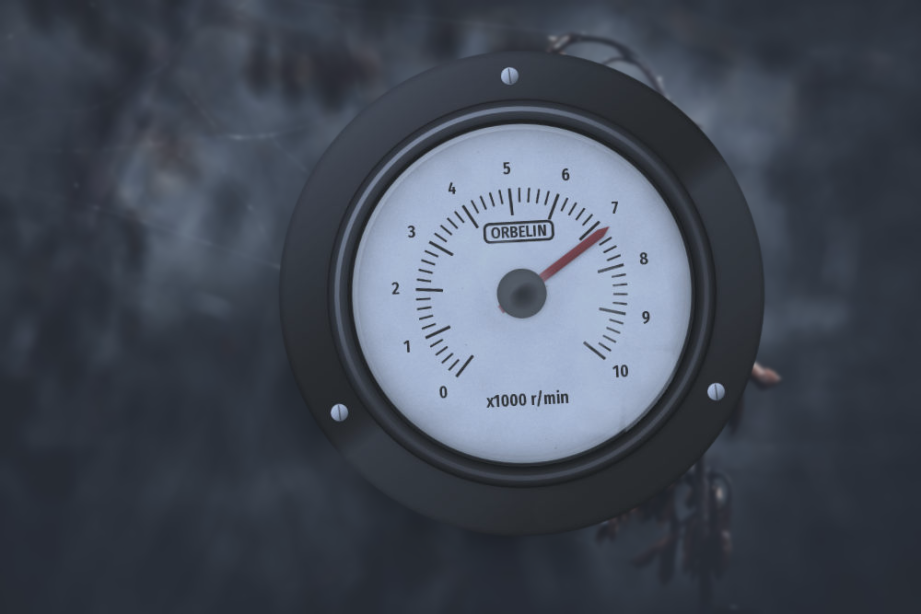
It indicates {"value": 7200, "unit": "rpm"}
